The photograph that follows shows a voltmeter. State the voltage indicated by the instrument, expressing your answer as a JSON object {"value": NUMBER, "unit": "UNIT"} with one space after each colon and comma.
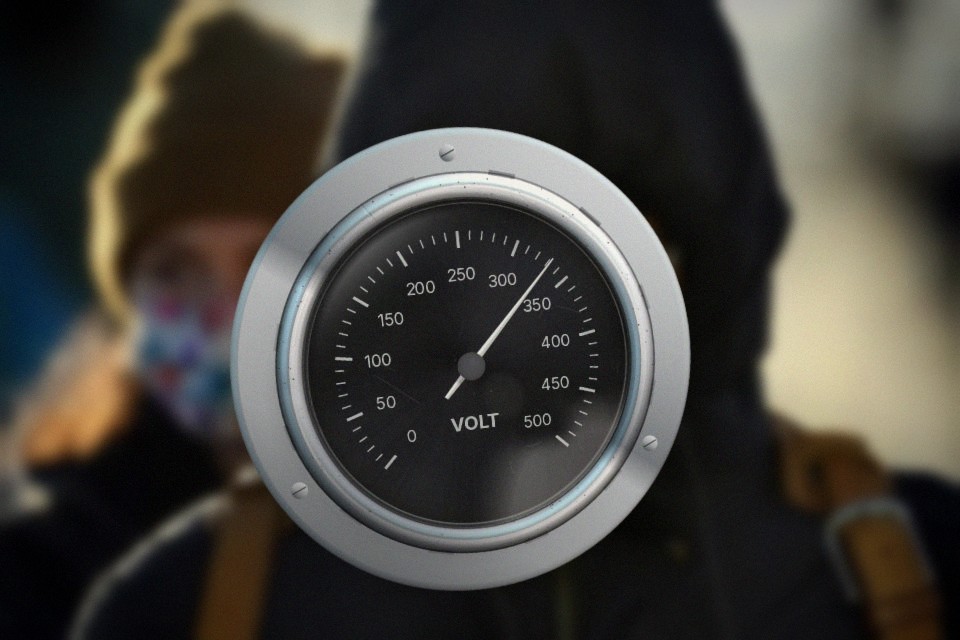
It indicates {"value": 330, "unit": "V"}
